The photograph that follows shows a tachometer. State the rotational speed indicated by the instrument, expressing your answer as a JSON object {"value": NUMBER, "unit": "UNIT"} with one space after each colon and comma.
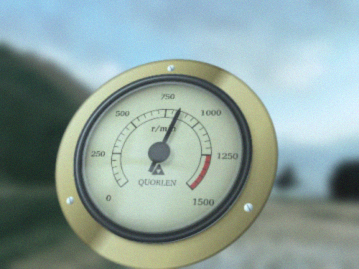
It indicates {"value": 850, "unit": "rpm"}
